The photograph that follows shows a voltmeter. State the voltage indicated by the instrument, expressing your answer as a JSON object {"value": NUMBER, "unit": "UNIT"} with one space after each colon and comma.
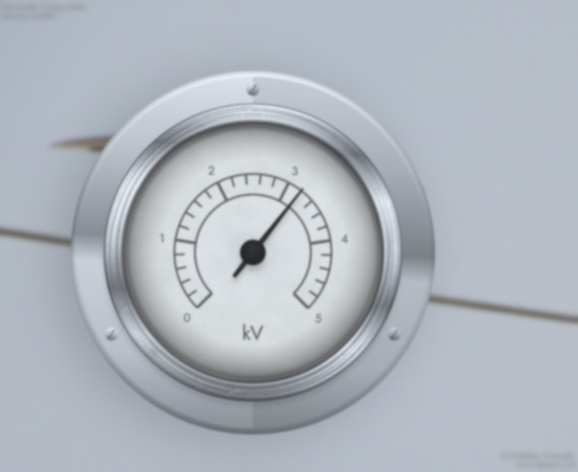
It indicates {"value": 3.2, "unit": "kV"}
